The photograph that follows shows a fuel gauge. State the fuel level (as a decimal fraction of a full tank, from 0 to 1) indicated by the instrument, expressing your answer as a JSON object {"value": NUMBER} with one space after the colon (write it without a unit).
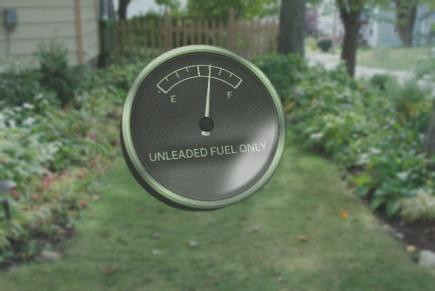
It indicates {"value": 0.625}
